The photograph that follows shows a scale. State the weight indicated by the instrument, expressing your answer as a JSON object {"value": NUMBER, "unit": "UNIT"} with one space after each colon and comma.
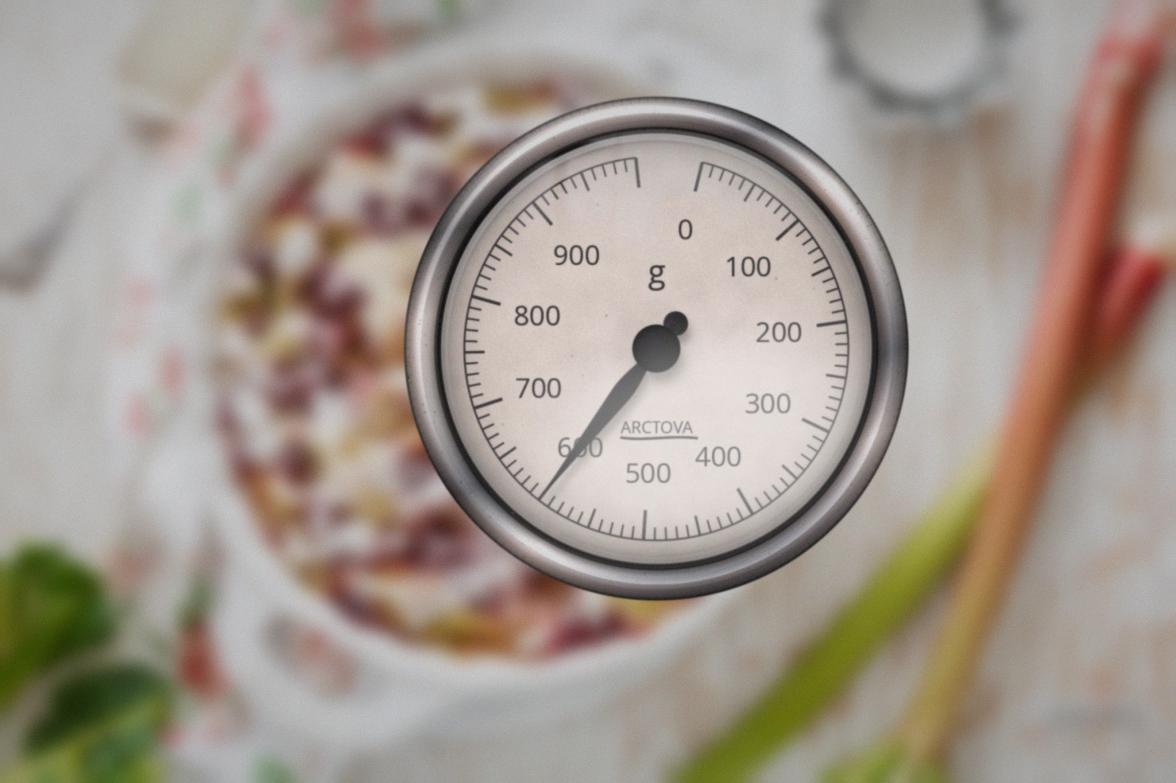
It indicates {"value": 600, "unit": "g"}
